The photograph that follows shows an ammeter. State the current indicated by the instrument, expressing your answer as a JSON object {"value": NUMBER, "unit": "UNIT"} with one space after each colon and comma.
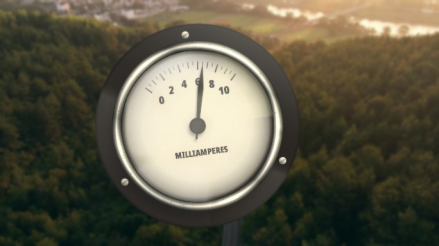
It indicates {"value": 6.5, "unit": "mA"}
